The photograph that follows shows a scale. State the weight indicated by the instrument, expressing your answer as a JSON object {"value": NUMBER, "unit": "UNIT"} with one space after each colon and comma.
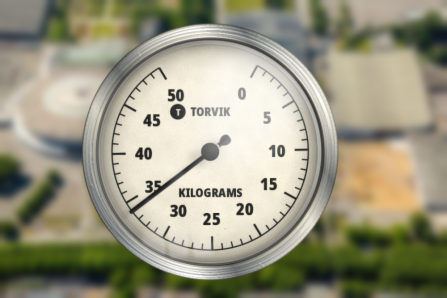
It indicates {"value": 34, "unit": "kg"}
